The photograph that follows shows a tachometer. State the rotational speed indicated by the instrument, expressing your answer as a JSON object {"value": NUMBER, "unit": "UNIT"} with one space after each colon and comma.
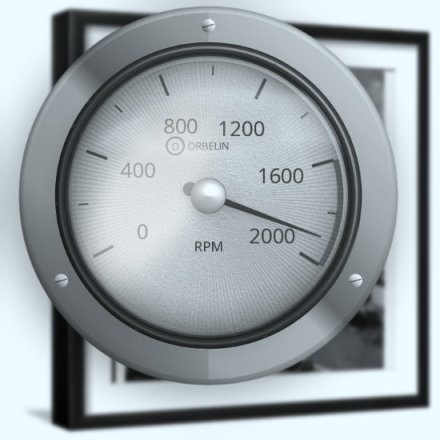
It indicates {"value": 1900, "unit": "rpm"}
